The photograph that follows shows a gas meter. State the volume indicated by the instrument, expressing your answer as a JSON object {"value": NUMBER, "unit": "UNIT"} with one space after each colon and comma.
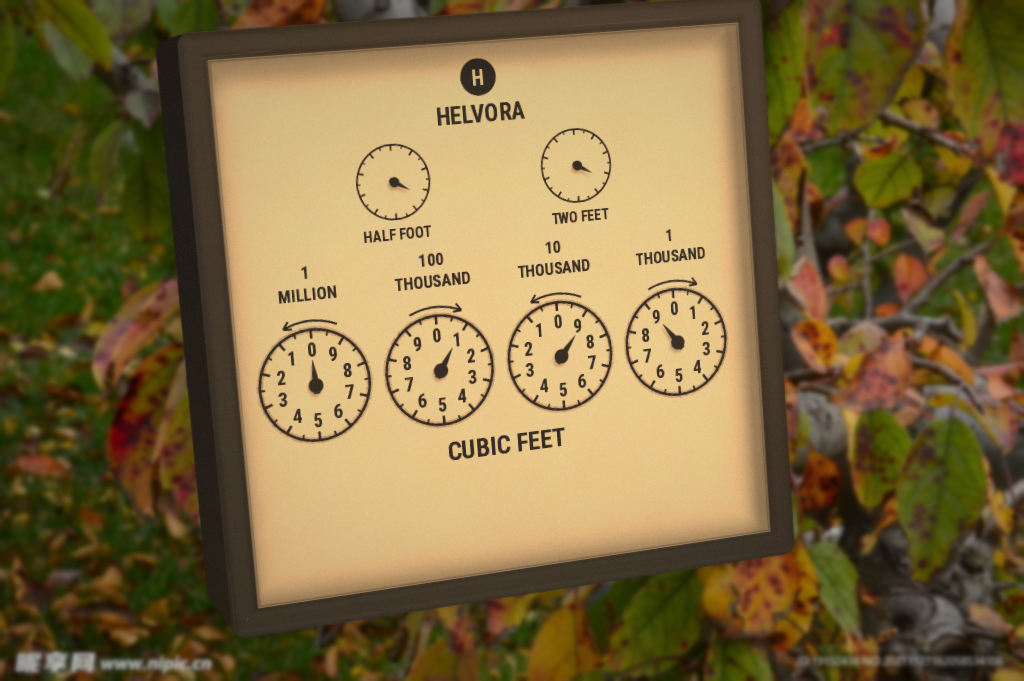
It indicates {"value": 8900, "unit": "ft³"}
